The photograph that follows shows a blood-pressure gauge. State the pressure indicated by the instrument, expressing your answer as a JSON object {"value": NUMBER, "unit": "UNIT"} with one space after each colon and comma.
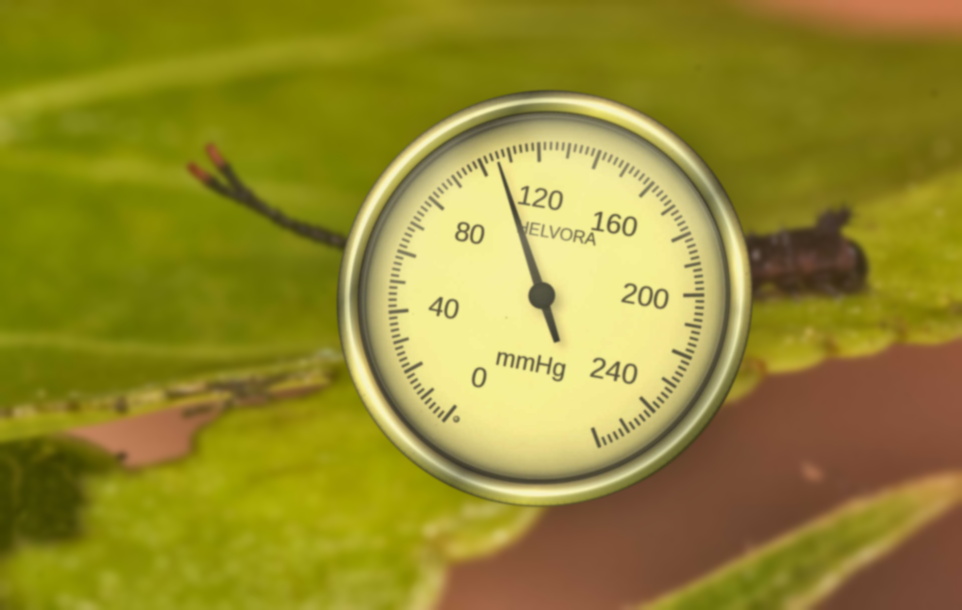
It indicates {"value": 106, "unit": "mmHg"}
